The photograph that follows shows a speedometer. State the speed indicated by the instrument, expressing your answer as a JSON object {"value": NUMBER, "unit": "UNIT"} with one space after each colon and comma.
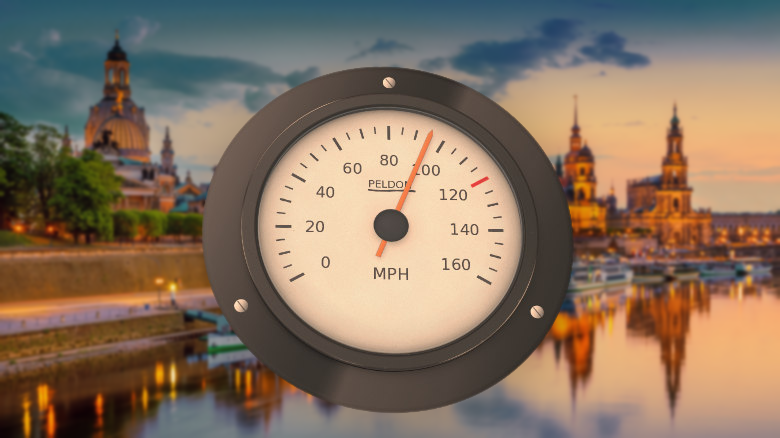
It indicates {"value": 95, "unit": "mph"}
